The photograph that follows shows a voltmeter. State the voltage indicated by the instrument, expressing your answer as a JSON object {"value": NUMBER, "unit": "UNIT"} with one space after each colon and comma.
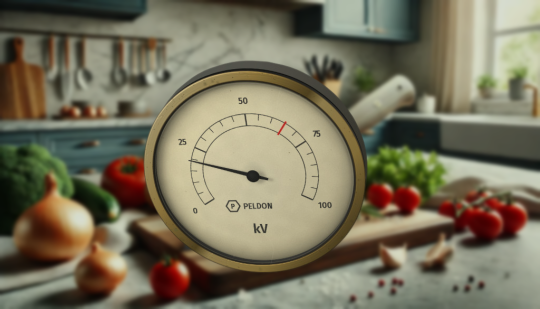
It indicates {"value": 20, "unit": "kV"}
